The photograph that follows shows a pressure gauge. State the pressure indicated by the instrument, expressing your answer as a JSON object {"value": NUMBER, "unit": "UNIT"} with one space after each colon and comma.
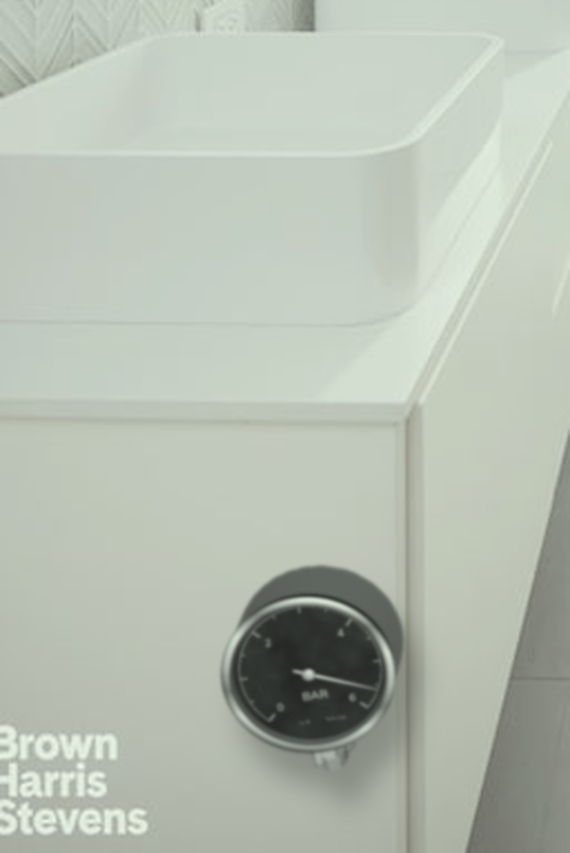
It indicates {"value": 5.5, "unit": "bar"}
